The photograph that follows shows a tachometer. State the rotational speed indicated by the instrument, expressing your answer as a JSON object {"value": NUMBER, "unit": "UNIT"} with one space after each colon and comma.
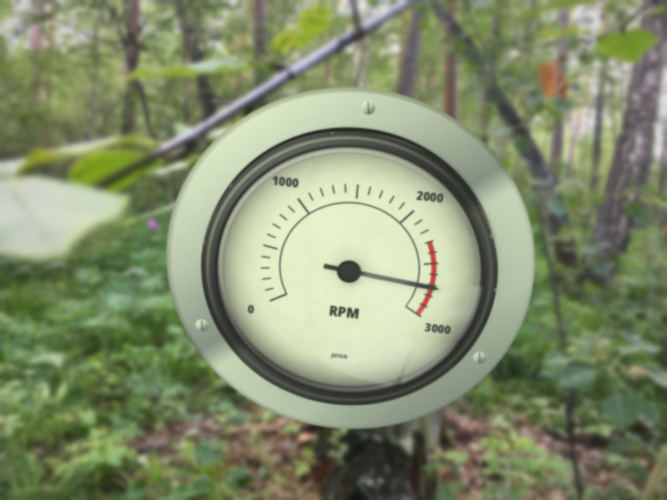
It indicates {"value": 2700, "unit": "rpm"}
